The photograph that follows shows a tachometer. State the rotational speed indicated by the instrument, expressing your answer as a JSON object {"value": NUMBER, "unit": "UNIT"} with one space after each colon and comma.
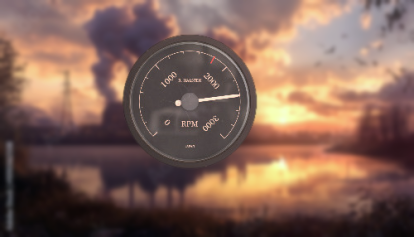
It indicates {"value": 2400, "unit": "rpm"}
